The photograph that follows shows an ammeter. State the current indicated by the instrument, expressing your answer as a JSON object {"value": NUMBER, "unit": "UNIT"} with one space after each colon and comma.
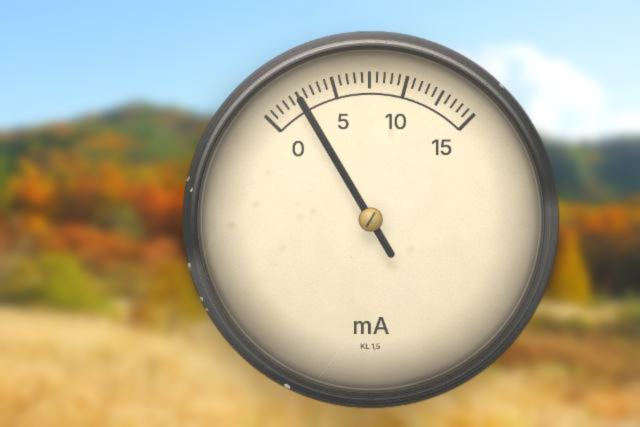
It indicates {"value": 2.5, "unit": "mA"}
